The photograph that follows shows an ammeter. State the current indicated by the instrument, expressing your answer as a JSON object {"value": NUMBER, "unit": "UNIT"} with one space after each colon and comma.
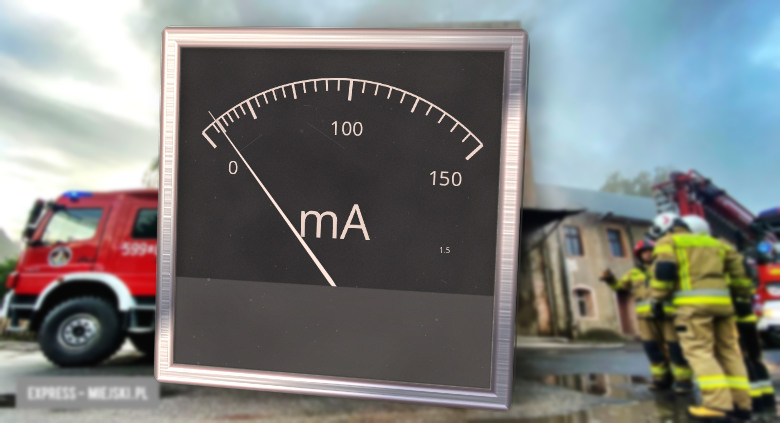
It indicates {"value": 25, "unit": "mA"}
